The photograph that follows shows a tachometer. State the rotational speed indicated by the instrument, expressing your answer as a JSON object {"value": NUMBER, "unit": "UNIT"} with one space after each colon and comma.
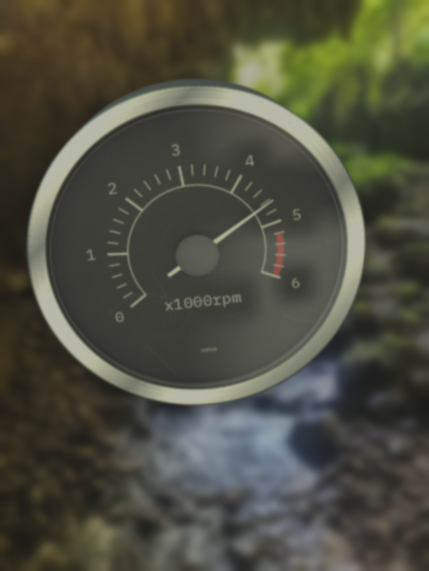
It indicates {"value": 4600, "unit": "rpm"}
